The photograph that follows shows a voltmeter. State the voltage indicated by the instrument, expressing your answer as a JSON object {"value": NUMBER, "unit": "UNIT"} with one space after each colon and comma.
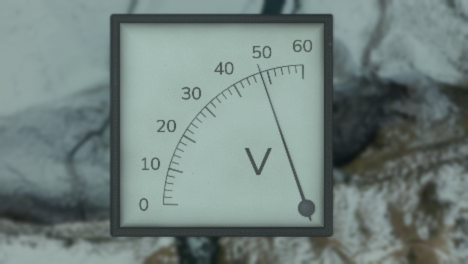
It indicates {"value": 48, "unit": "V"}
